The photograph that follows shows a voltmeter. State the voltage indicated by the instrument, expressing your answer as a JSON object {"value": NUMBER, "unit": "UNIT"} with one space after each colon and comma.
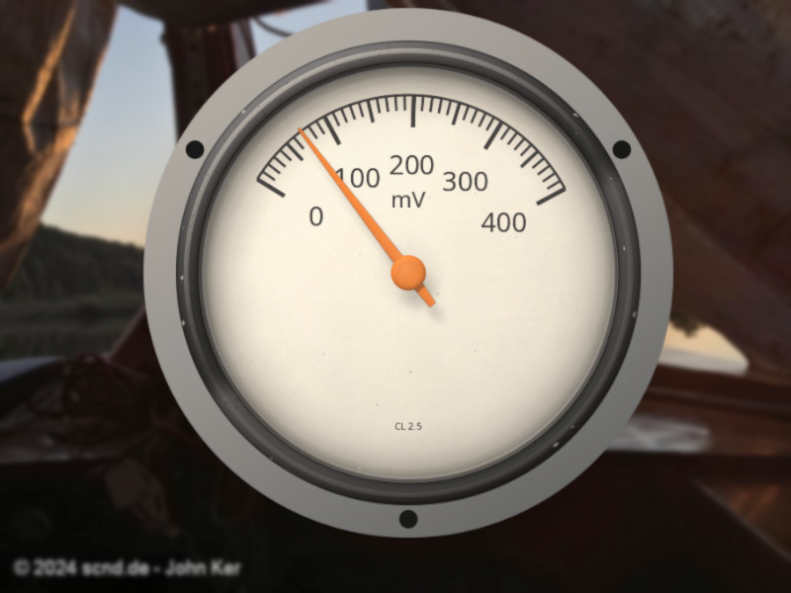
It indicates {"value": 70, "unit": "mV"}
